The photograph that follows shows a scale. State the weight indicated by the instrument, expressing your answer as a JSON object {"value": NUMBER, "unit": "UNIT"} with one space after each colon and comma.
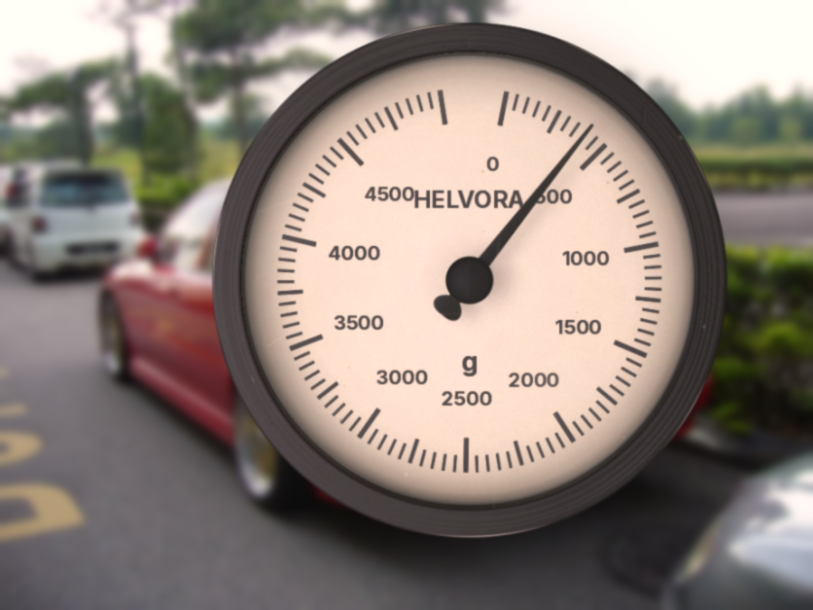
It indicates {"value": 400, "unit": "g"}
